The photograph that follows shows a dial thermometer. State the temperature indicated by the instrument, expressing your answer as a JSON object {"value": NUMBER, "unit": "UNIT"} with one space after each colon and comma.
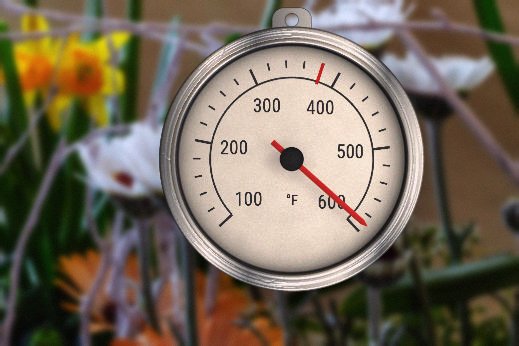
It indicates {"value": 590, "unit": "°F"}
